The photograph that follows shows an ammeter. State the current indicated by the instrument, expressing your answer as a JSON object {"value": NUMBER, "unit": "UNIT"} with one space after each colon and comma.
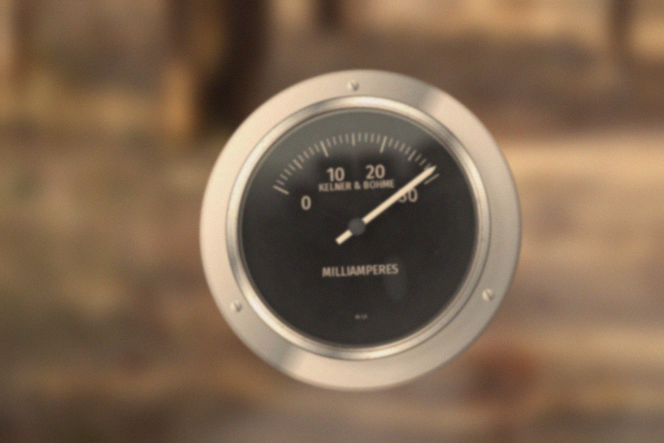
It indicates {"value": 29, "unit": "mA"}
